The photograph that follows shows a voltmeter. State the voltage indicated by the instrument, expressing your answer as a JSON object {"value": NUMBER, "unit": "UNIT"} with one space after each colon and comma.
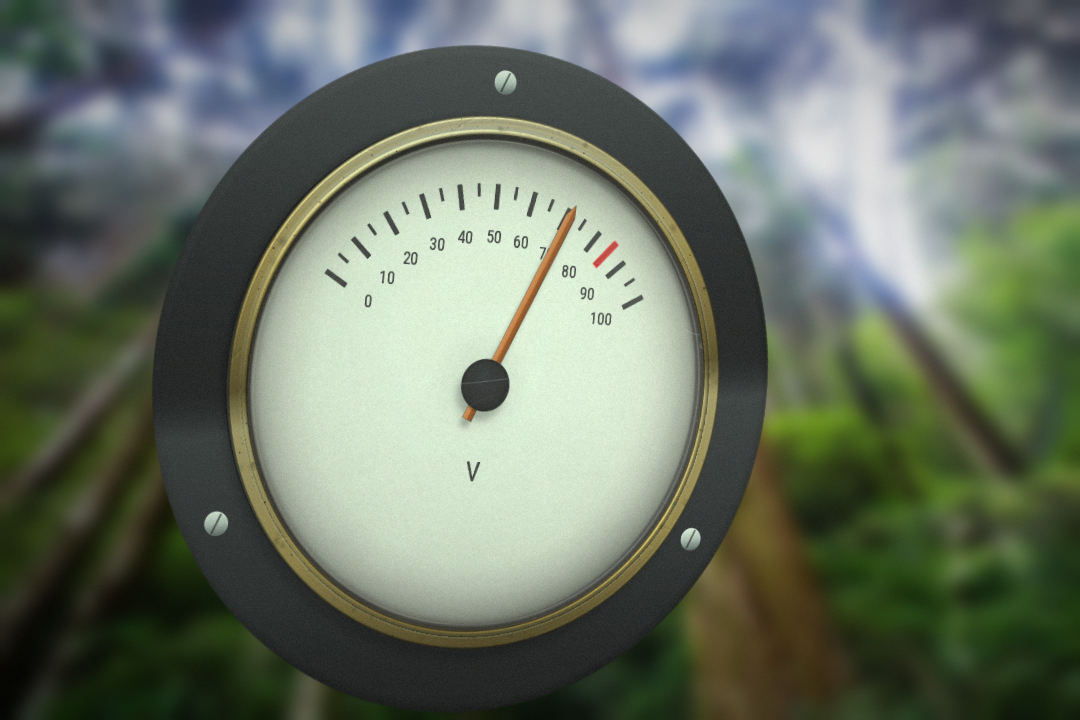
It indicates {"value": 70, "unit": "V"}
